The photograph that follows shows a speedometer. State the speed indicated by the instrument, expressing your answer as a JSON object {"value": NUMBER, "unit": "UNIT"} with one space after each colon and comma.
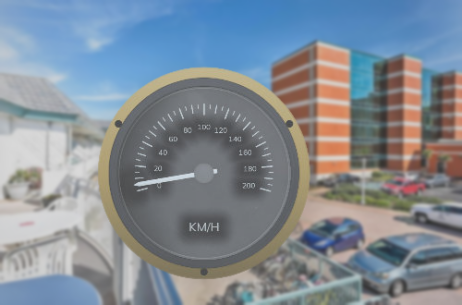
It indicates {"value": 5, "unit": "km/h"}
